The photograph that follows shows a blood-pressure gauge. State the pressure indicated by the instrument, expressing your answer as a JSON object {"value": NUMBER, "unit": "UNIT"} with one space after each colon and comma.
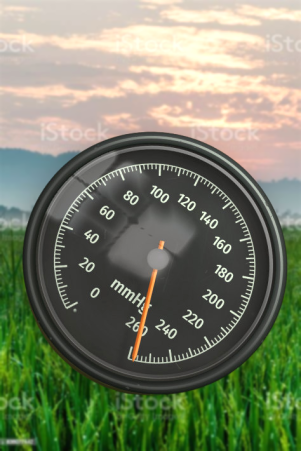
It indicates {"value": 258, "unit": "mmHg"}
